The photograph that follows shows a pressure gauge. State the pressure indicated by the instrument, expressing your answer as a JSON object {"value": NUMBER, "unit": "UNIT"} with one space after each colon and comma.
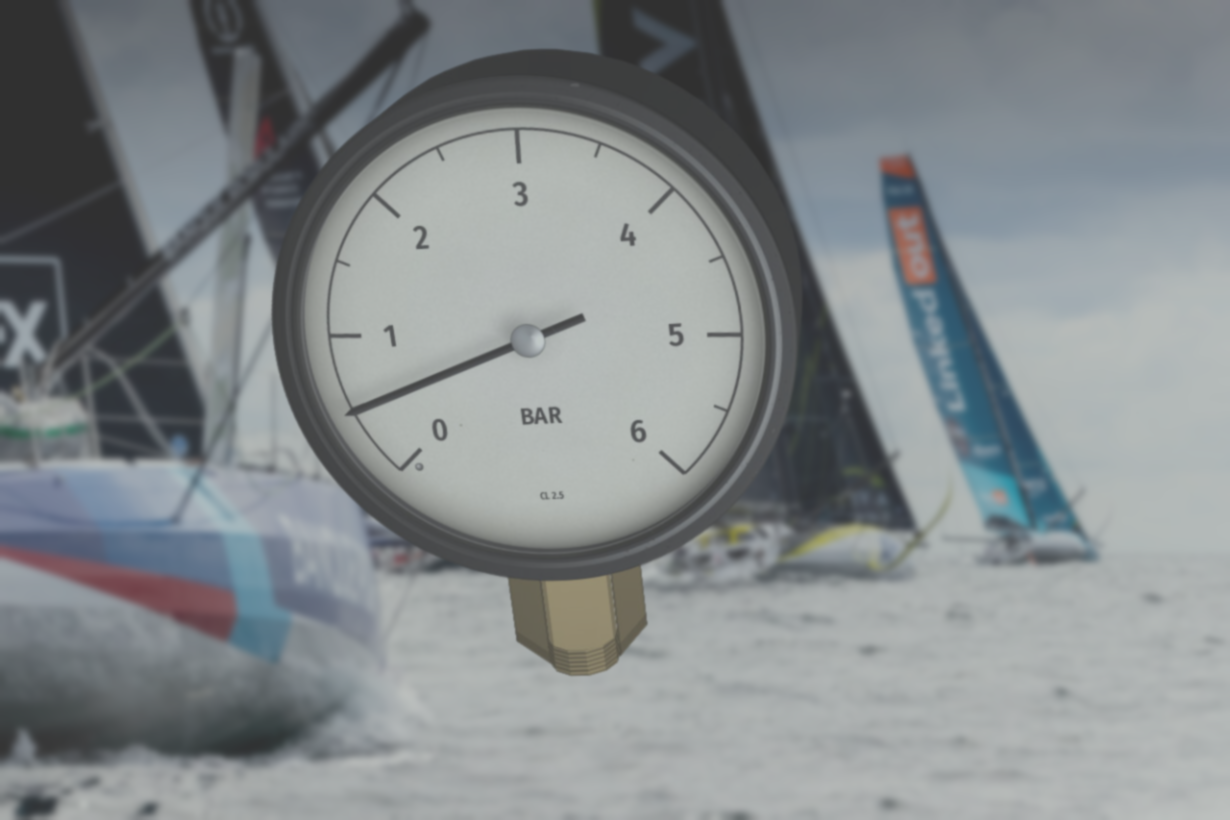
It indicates {"value": 0.5, "unit": "bar"}
